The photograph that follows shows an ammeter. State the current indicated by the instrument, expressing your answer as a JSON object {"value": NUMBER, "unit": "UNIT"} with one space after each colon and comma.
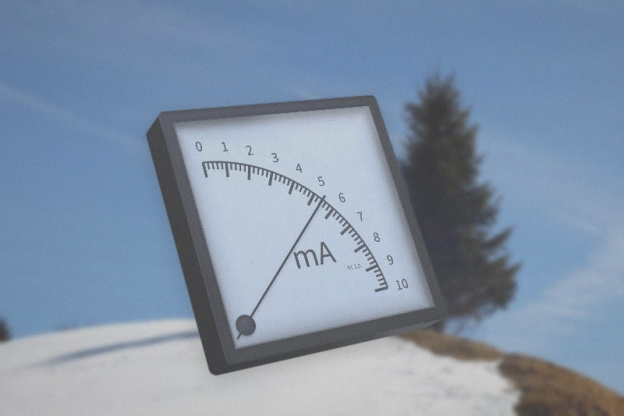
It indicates {"value": 5.4, "unit": "mA"}
